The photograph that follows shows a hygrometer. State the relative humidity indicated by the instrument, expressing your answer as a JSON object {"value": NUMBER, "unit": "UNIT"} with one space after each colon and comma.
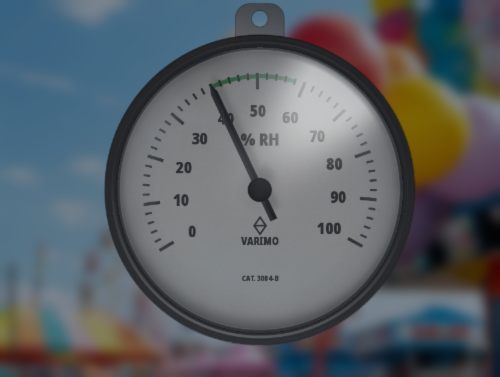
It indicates {"value": 40, "unit": "%"}
